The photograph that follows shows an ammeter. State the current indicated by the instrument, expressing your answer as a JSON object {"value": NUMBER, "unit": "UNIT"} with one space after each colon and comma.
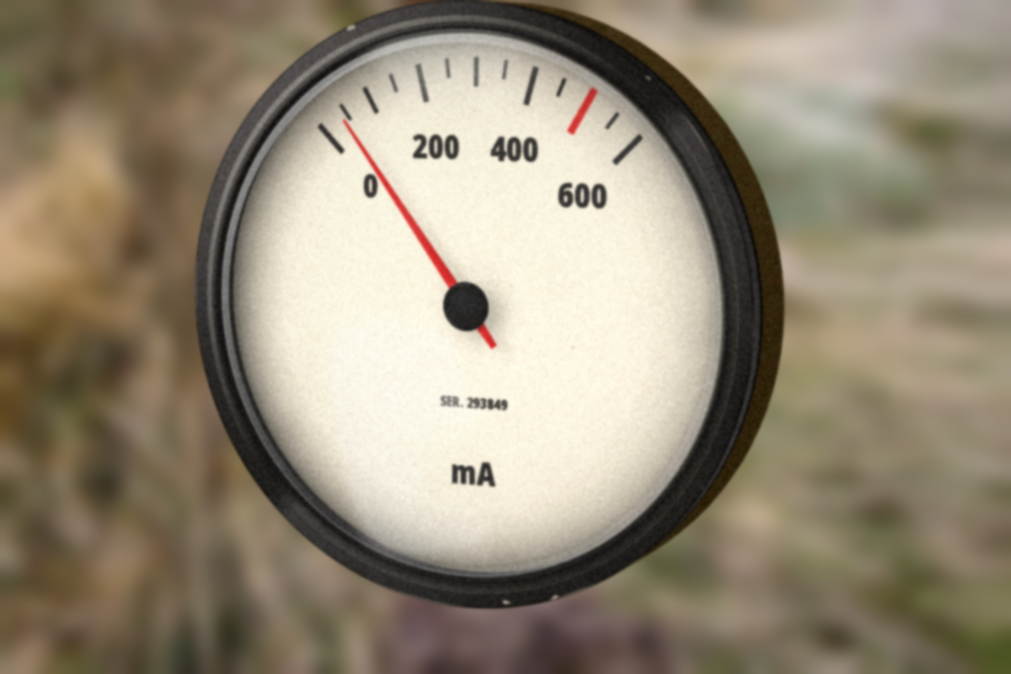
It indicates {"value": 50, "unit": "mA"}
